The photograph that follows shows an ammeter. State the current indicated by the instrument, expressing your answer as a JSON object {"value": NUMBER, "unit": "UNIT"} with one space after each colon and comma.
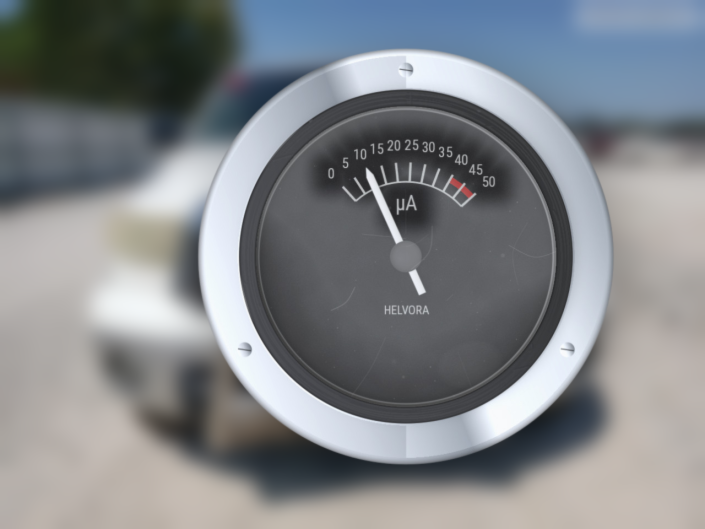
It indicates {"value": 10, "unit": "µA"}
